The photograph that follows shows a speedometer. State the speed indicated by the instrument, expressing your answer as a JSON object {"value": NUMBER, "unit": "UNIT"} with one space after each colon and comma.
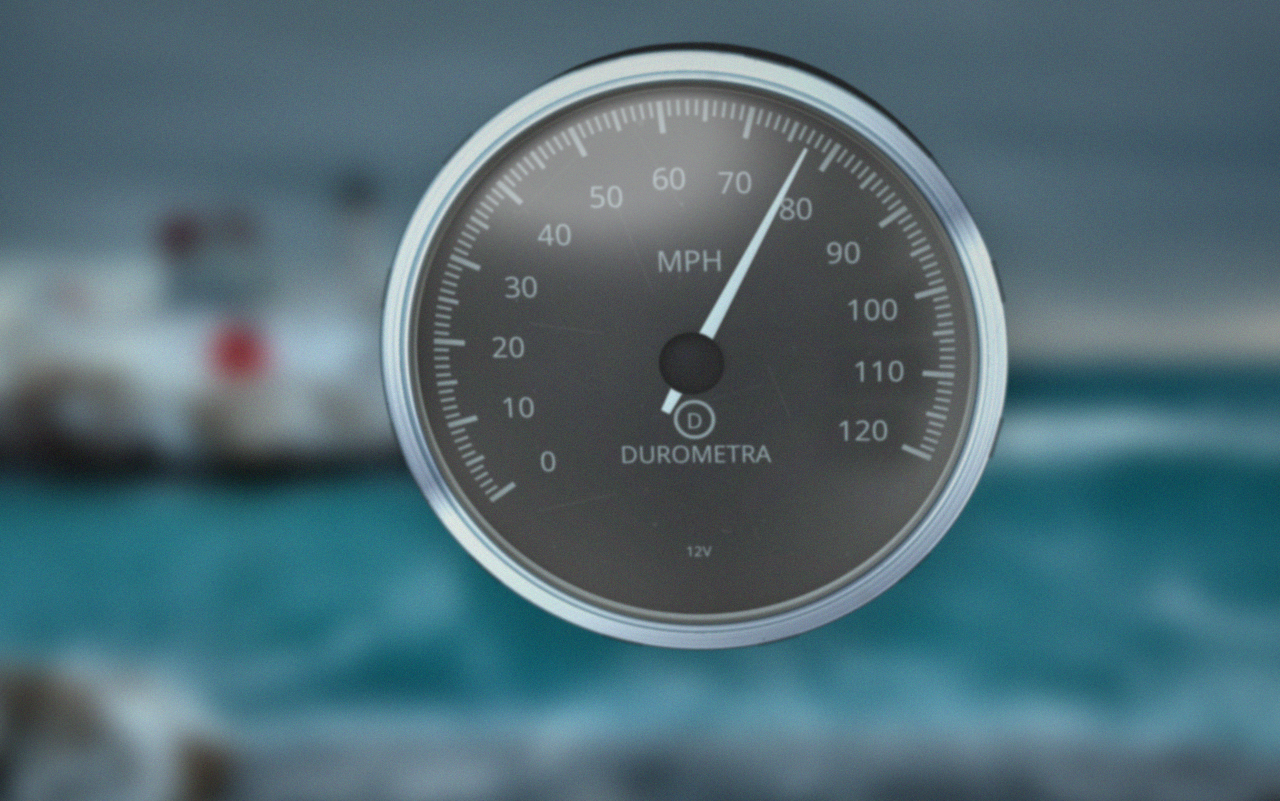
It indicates {"value": 77, "unit": "mph"}
